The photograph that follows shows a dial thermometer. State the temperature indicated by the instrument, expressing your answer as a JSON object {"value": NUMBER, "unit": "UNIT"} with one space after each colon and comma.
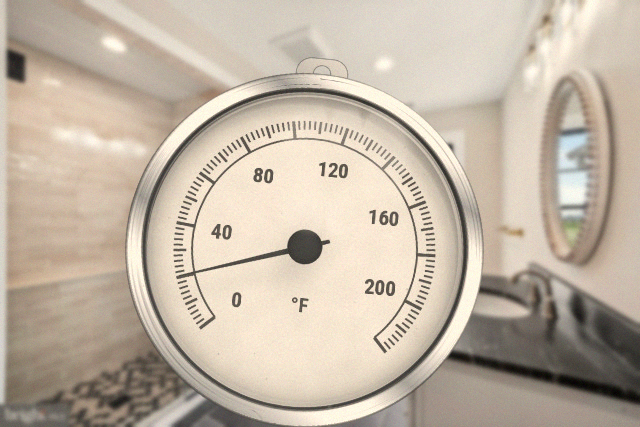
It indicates {"value": 20, "unit": "°F"}
